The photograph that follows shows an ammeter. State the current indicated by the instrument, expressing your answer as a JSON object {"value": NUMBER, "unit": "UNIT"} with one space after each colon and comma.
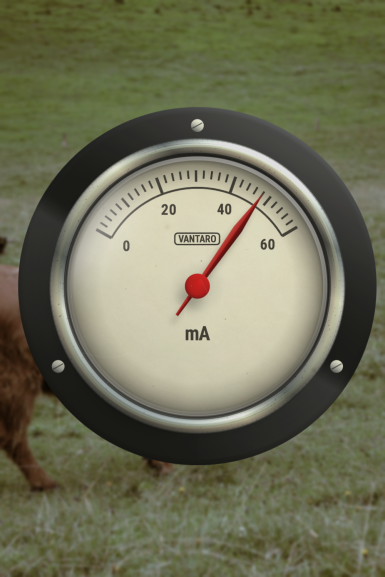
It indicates {"value": 48, "unit": "mA"}
